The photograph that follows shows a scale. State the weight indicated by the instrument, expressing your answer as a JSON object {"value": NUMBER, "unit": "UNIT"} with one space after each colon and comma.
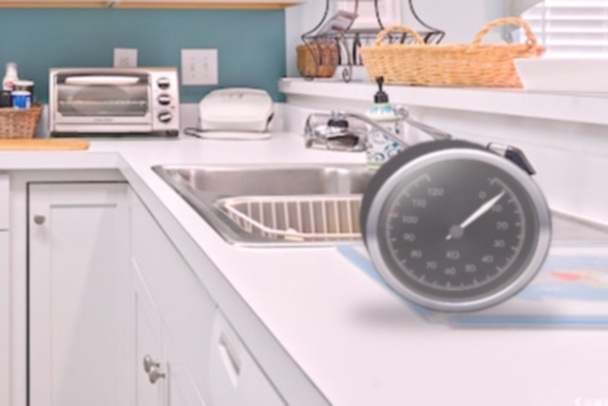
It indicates {"value": 5, "unit": "kg"}
